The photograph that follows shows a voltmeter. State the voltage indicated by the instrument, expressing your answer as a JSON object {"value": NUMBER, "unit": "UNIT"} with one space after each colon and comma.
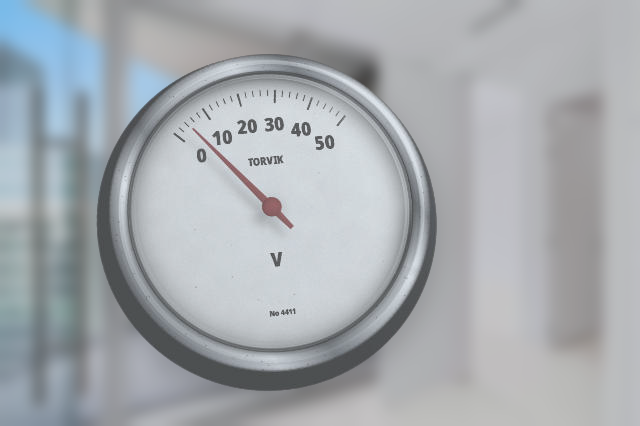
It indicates {"value": 4, "unit": "V"}
